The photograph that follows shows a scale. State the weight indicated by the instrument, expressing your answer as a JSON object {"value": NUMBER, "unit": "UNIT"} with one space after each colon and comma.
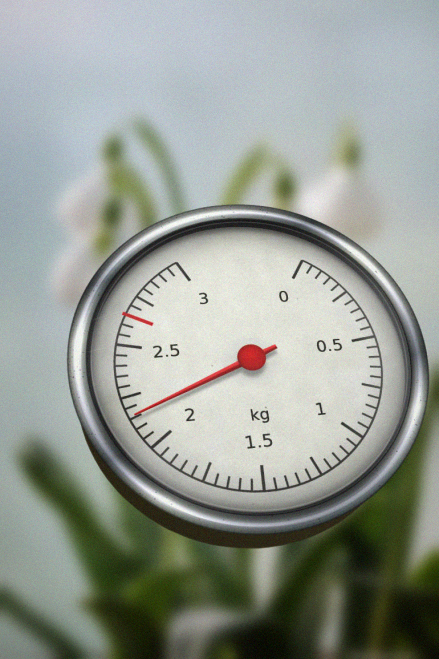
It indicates {"value": 2.15, "unit": "kg"}
